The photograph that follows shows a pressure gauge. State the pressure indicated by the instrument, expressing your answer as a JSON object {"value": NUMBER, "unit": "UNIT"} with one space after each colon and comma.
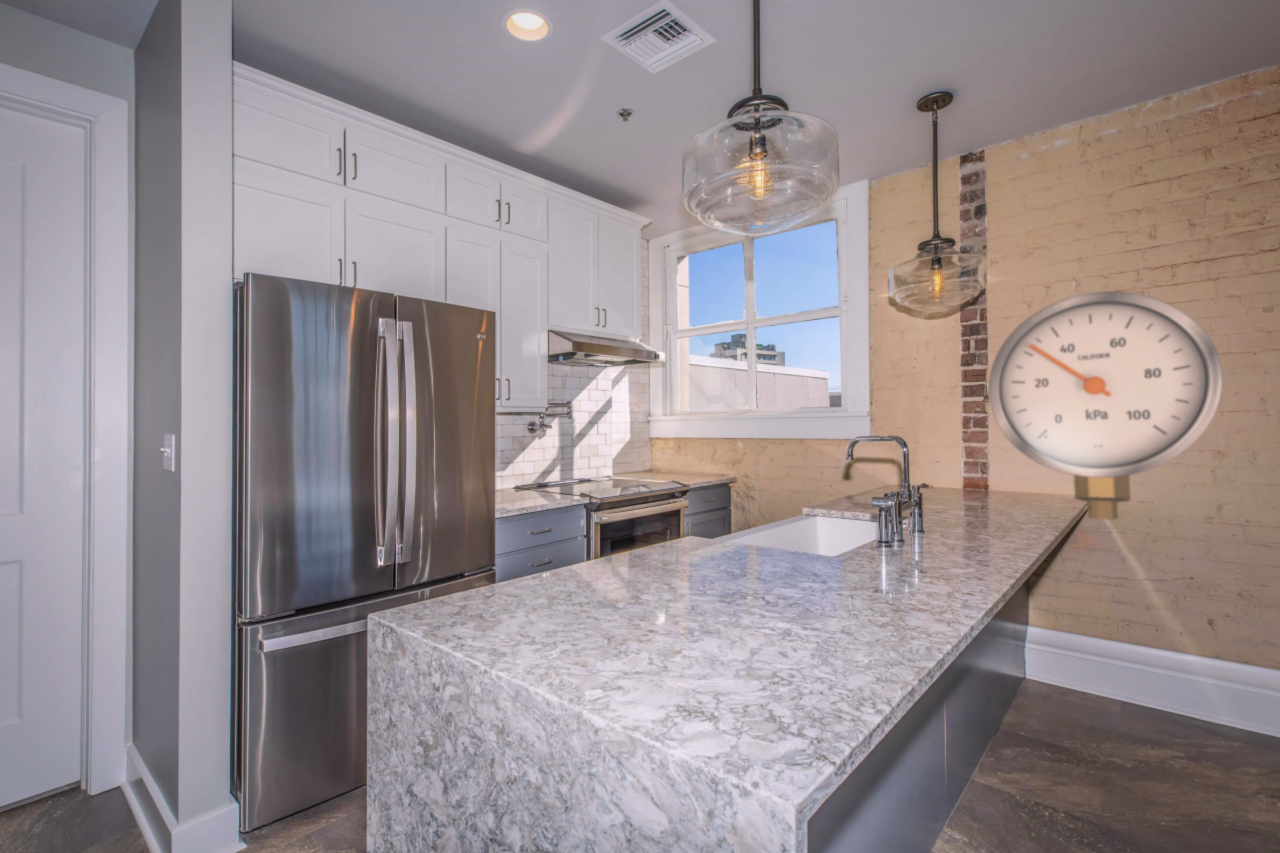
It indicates {"value": 32.5, "unit": "kPa"}
